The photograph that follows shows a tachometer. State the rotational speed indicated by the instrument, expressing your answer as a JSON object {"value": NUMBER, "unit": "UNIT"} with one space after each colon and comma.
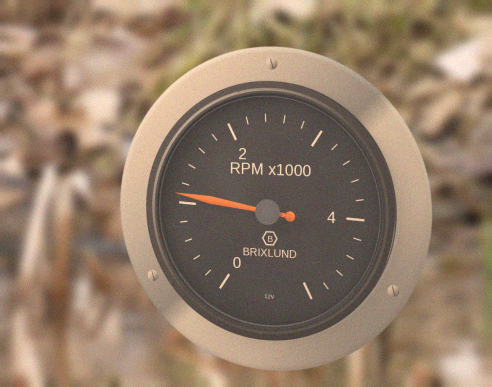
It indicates {"value": 1100, "unit": "rpm"}
